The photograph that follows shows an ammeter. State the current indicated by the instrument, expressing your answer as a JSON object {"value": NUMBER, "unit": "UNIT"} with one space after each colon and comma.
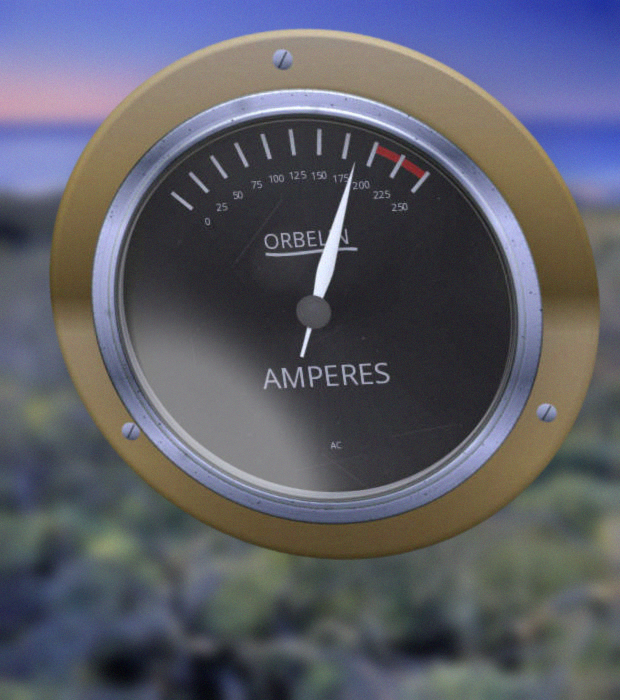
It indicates {"value": 187.5, "unit": "A"}
